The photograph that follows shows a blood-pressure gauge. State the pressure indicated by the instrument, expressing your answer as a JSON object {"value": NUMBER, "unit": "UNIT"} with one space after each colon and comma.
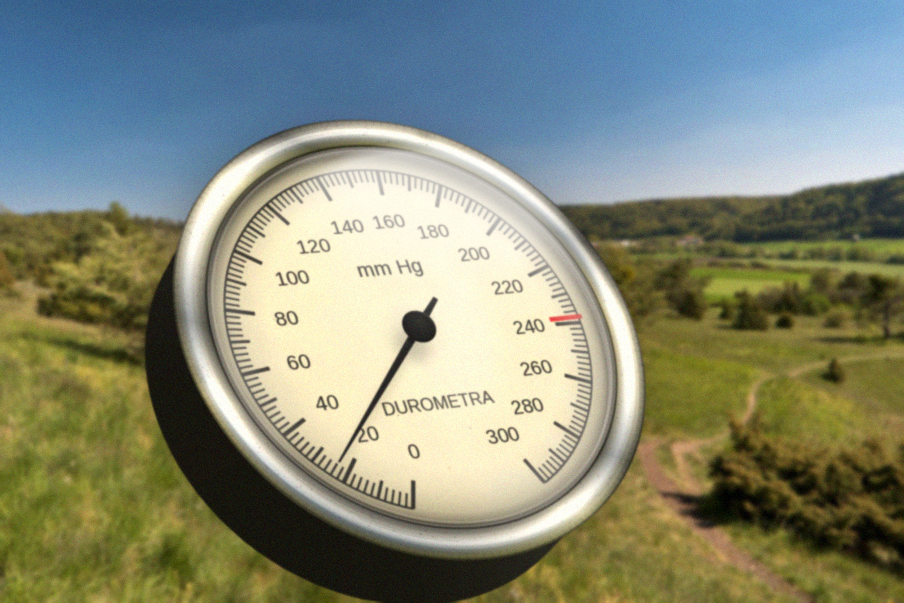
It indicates {"value": 24, "unit": "mmHg"}
